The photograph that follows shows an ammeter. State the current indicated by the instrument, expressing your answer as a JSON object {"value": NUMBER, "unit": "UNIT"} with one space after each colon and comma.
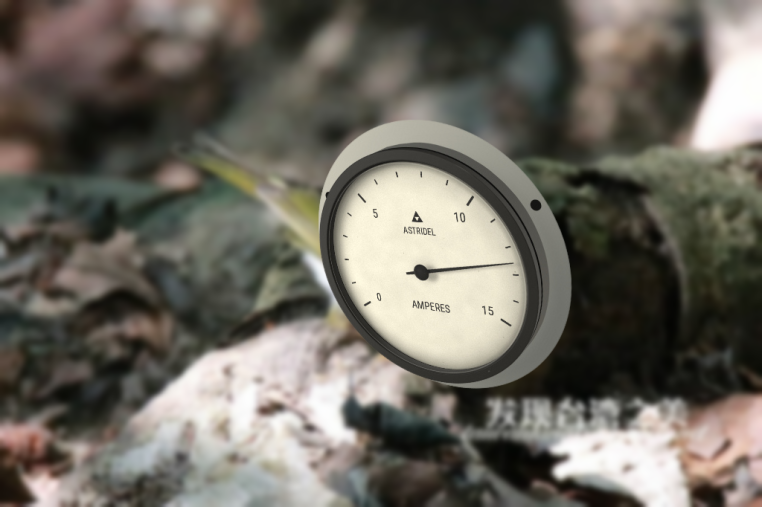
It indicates {"value": 12.5, "unit": "A"}
